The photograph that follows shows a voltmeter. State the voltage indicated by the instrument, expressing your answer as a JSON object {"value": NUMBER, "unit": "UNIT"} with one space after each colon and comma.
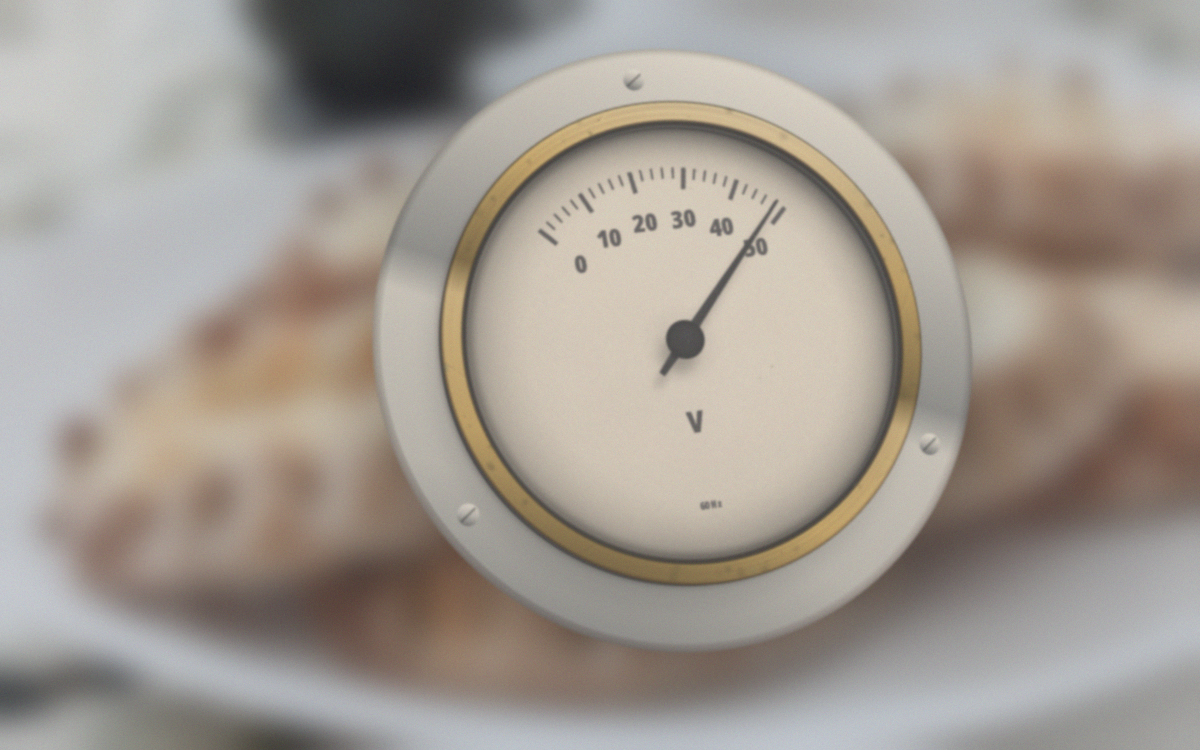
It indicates {"value": 48, "unit": "V"}
